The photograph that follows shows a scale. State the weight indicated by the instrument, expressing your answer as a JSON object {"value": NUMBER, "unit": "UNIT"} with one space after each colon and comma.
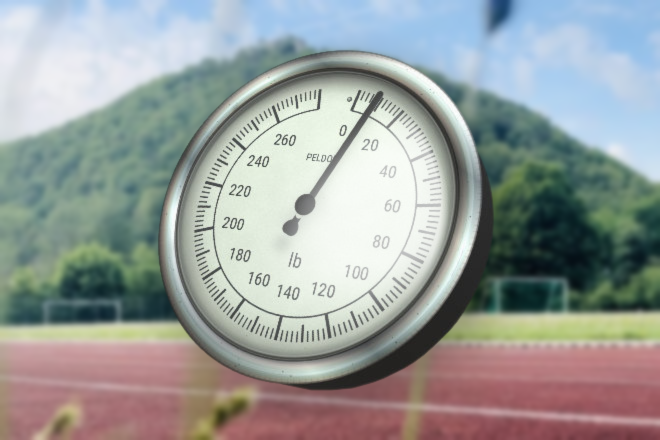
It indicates {"value": 10, "unit": "lb"}
